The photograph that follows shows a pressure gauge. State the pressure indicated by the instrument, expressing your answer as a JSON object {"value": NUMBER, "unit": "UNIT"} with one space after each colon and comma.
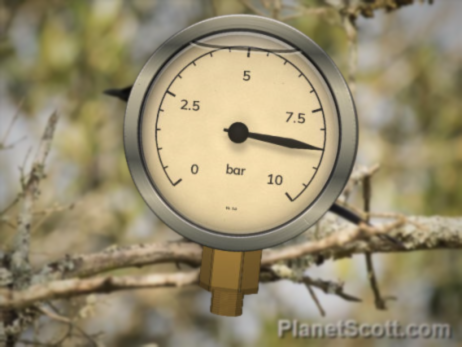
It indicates {"value": 8.5, "unit": "bar"}
